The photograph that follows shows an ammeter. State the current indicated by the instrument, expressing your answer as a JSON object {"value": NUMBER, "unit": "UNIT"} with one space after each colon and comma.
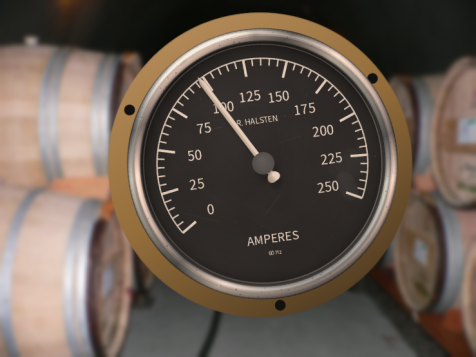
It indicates {"value": 97.5, "unit": "A"}
